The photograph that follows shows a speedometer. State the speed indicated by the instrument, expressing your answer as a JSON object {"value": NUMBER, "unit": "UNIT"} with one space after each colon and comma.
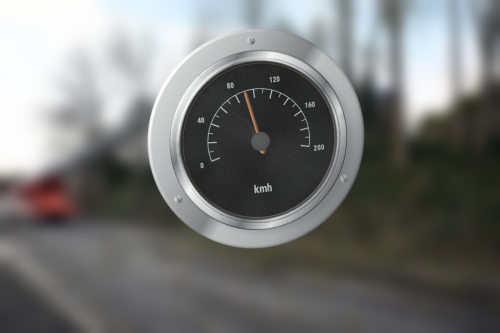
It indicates {"value": 90, "unit": "km/h"}
